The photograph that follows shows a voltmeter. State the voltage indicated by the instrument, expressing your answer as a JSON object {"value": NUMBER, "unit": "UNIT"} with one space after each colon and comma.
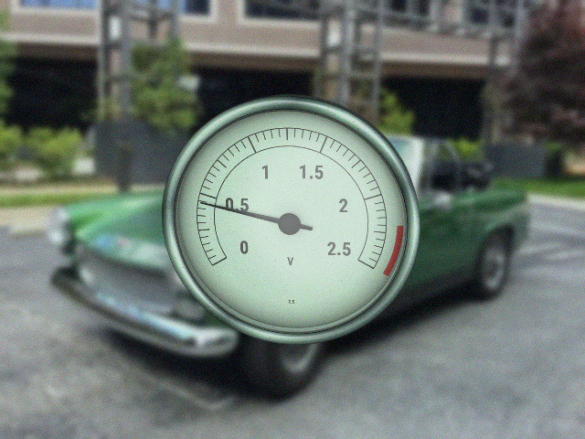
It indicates {"value": 0.45, "unit": "V"}
